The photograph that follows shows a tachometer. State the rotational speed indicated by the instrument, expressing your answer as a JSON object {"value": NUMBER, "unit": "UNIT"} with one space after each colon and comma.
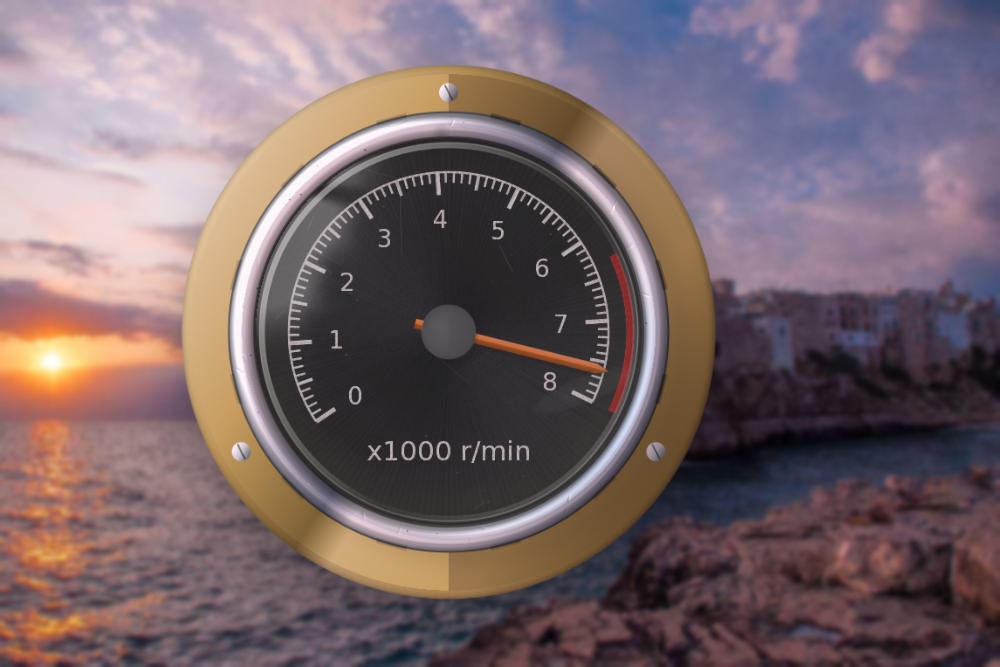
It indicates {"value": 7600, "unit": "rpm"}
